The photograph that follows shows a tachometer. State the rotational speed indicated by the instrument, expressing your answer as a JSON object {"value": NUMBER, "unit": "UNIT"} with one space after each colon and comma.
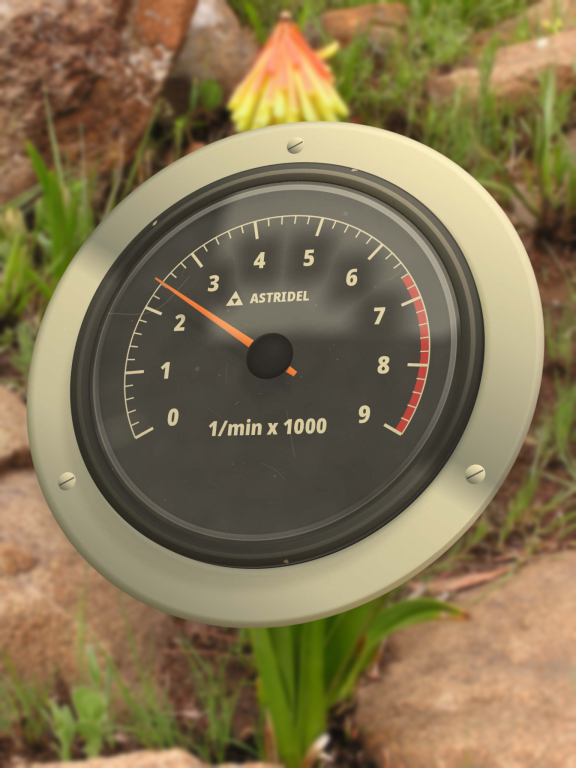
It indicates {"value": 2400, "unit": "rpm"}
